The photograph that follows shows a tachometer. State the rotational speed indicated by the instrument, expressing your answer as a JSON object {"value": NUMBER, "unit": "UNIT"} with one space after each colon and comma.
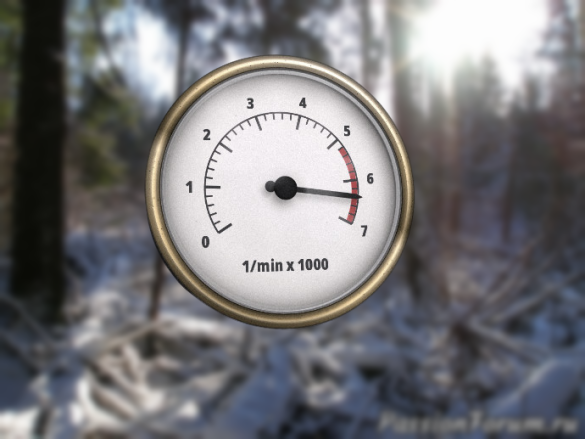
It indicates {"value": 6400, "unit": "rpm"}
